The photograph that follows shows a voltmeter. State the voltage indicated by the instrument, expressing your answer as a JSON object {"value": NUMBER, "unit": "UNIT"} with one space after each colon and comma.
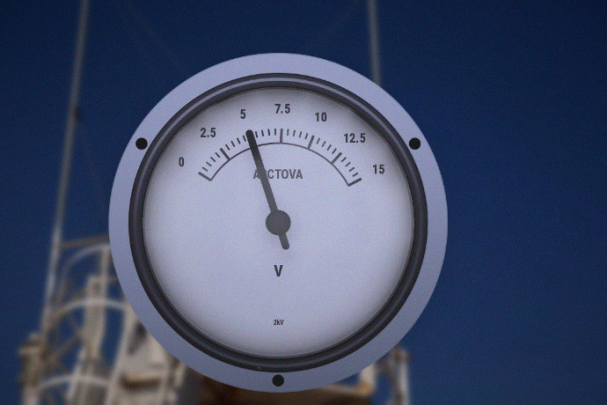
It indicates {"value": 5, "unit": "V"}
